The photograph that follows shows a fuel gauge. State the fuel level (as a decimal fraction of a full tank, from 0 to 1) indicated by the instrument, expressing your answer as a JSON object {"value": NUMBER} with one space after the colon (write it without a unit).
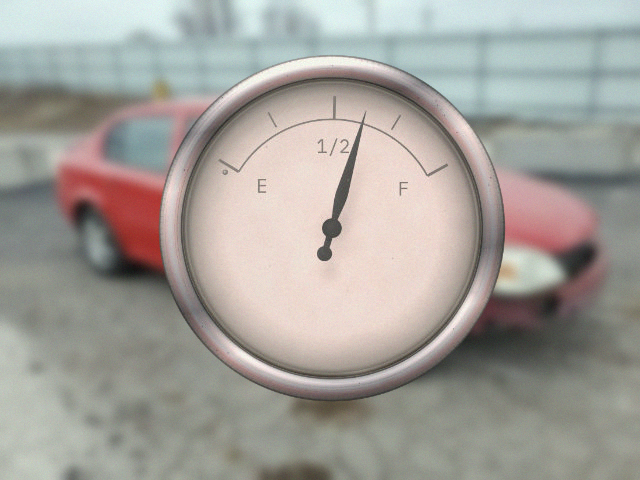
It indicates {"value": 0.625}
